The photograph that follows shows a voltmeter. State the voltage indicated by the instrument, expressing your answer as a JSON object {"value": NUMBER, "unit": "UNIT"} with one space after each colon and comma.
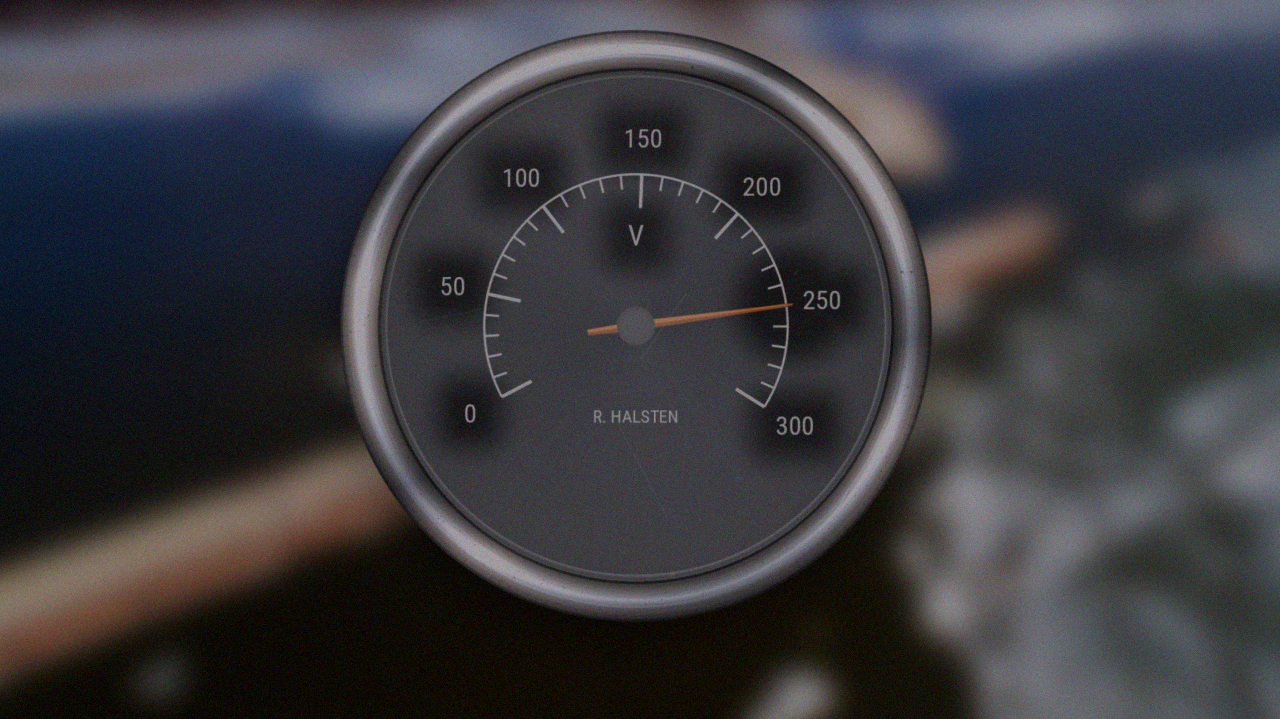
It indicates {"value": 250, "unit": "V"}
